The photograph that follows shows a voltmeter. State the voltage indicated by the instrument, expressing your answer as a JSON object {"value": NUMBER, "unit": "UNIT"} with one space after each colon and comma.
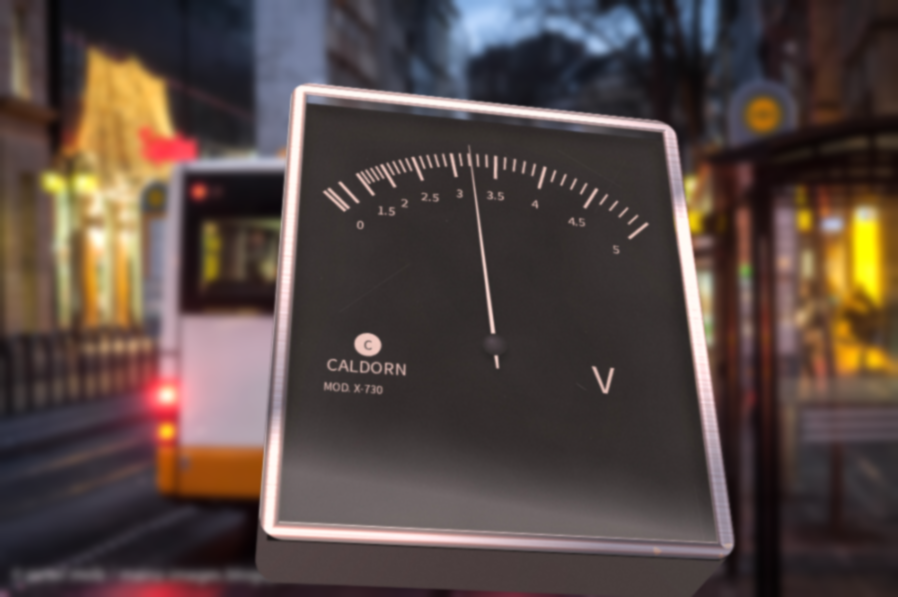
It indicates {"value": 3.2, "unit": "V"}
